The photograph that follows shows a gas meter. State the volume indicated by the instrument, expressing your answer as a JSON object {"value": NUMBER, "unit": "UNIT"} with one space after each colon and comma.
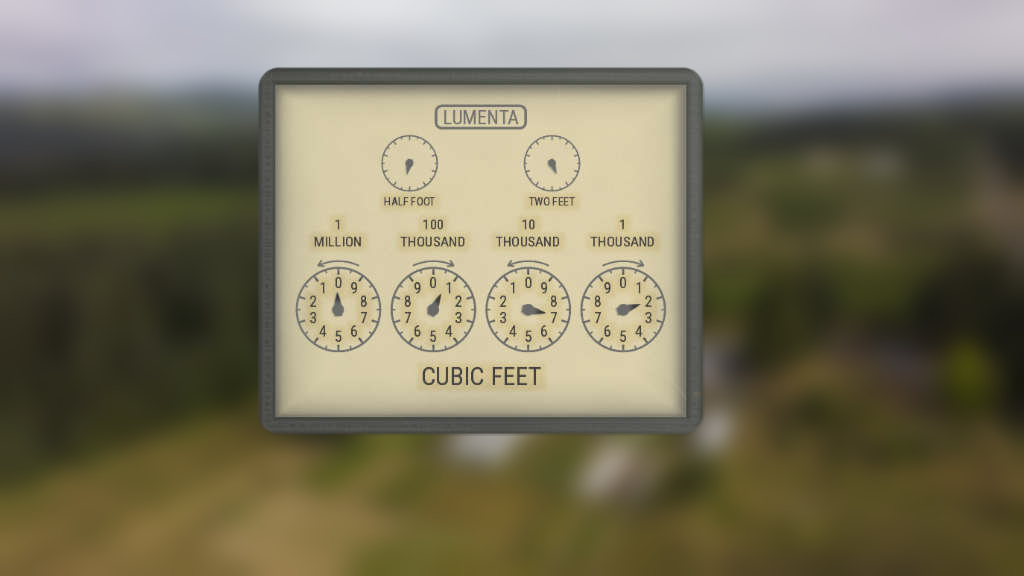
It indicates {"value": 7200, "unit": "ft³"}
